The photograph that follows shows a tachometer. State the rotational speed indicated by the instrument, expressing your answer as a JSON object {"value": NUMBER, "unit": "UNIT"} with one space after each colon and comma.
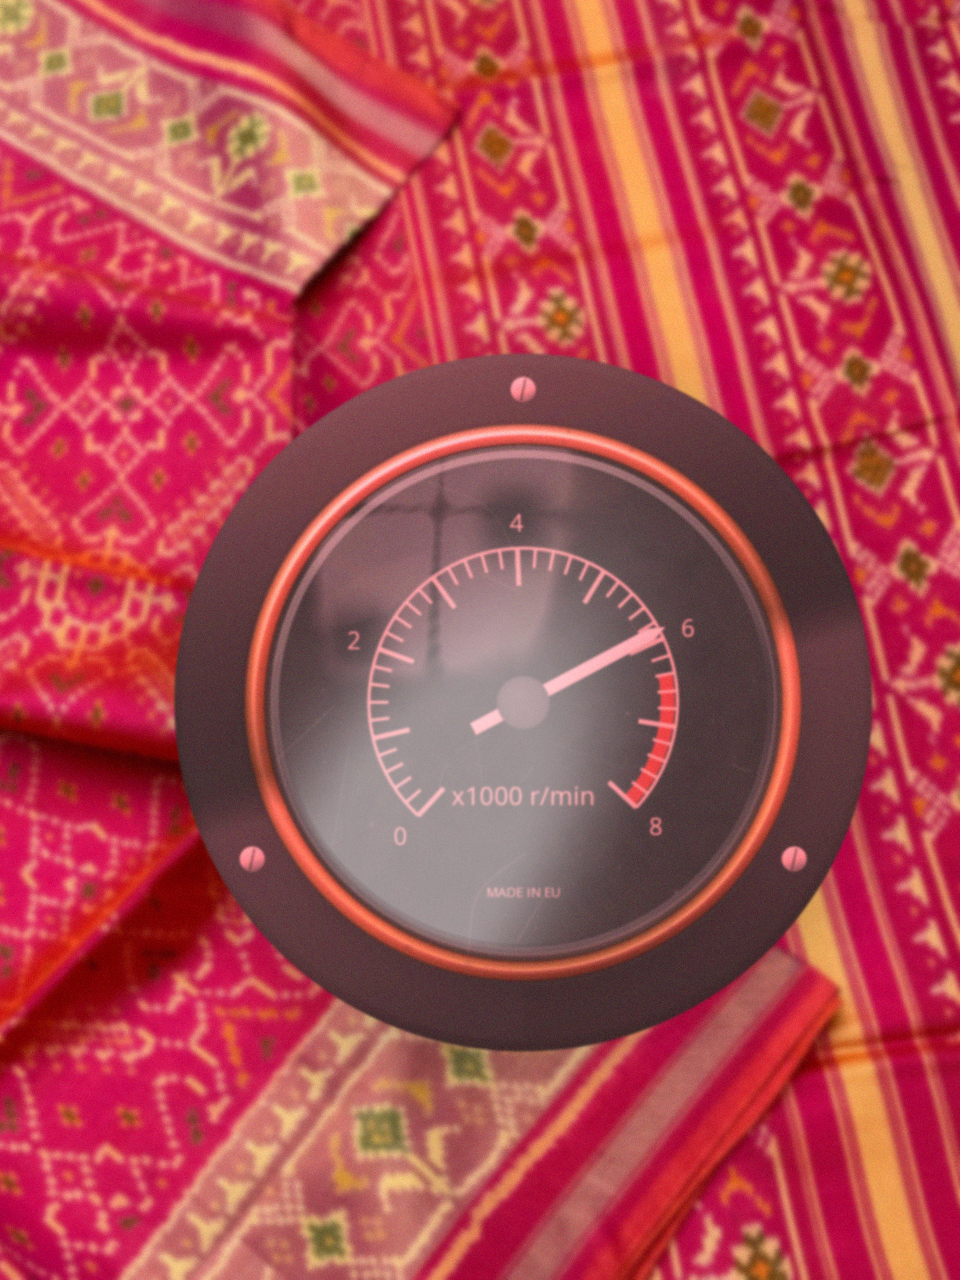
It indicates {"value": 5900, "unit": "rpm"}
